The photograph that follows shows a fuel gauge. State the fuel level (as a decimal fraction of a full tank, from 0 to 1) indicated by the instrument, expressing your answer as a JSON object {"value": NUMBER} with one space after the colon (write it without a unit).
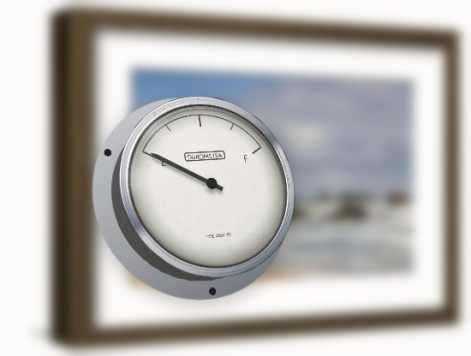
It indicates {"value": 0}
